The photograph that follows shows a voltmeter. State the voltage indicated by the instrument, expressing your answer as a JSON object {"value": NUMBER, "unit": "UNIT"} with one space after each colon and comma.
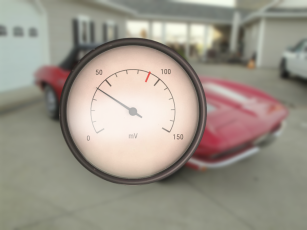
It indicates {"value": 40, "unit": "mV"}
